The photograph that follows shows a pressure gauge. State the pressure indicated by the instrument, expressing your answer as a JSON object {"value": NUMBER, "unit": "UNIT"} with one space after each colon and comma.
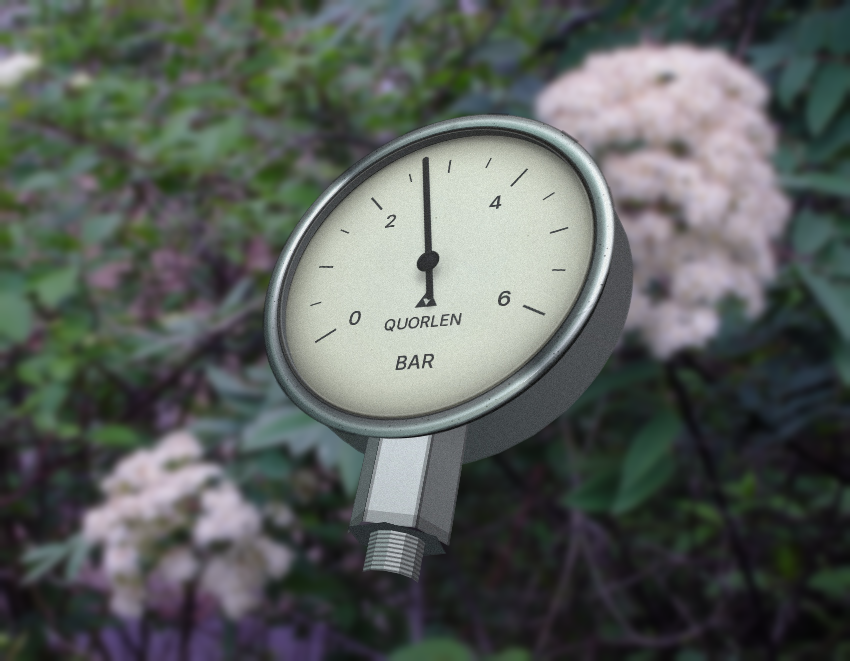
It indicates {"value": 2.75, "unit": "bar"}
